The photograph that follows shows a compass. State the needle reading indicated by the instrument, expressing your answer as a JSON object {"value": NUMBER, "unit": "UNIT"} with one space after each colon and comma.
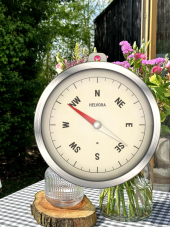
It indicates {"value": 305, "unit": "°"}
